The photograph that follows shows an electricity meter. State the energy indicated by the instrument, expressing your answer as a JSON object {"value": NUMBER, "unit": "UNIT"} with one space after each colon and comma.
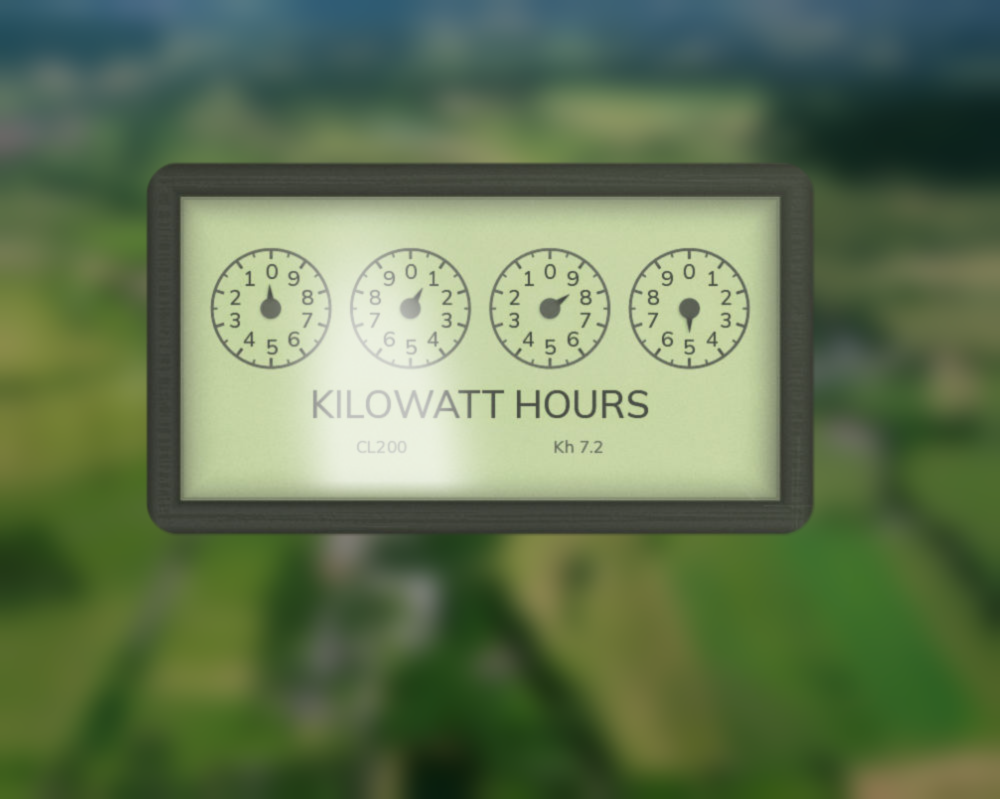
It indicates {"value": 85, "unit": "kWh"}
